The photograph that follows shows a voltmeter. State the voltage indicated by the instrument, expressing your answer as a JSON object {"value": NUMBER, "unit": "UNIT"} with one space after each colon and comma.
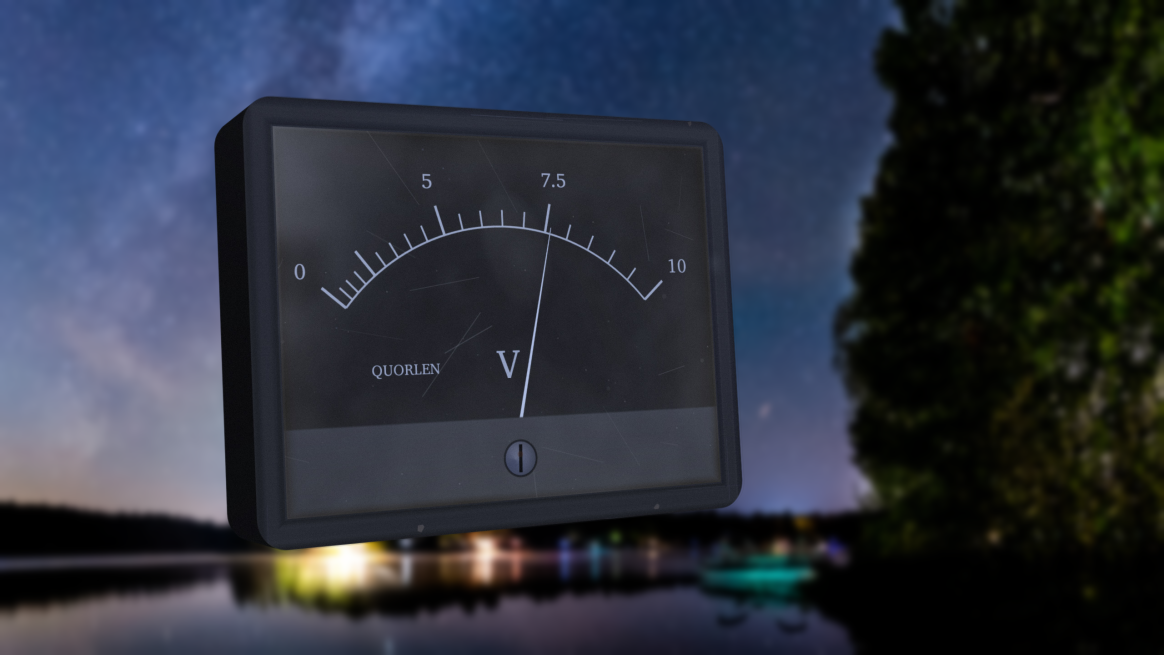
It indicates {"value": 7.5, "unit": "V"}
